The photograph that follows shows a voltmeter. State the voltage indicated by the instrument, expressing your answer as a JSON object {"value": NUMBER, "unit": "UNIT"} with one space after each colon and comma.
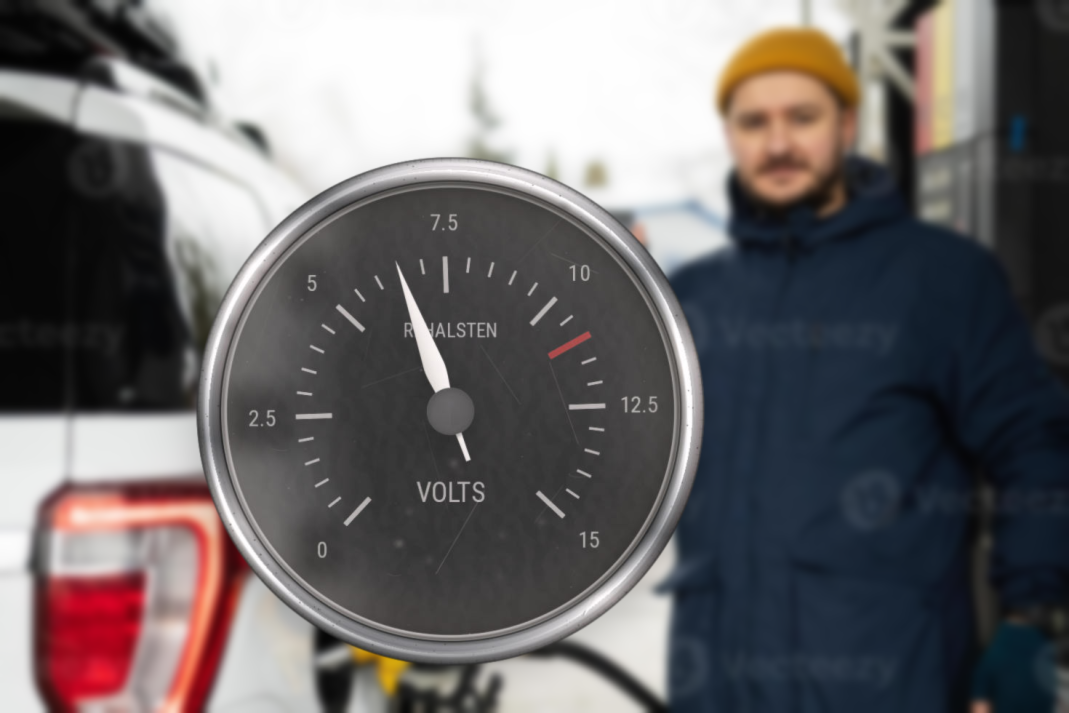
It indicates {"value": 6.5, "unit": "V"}
